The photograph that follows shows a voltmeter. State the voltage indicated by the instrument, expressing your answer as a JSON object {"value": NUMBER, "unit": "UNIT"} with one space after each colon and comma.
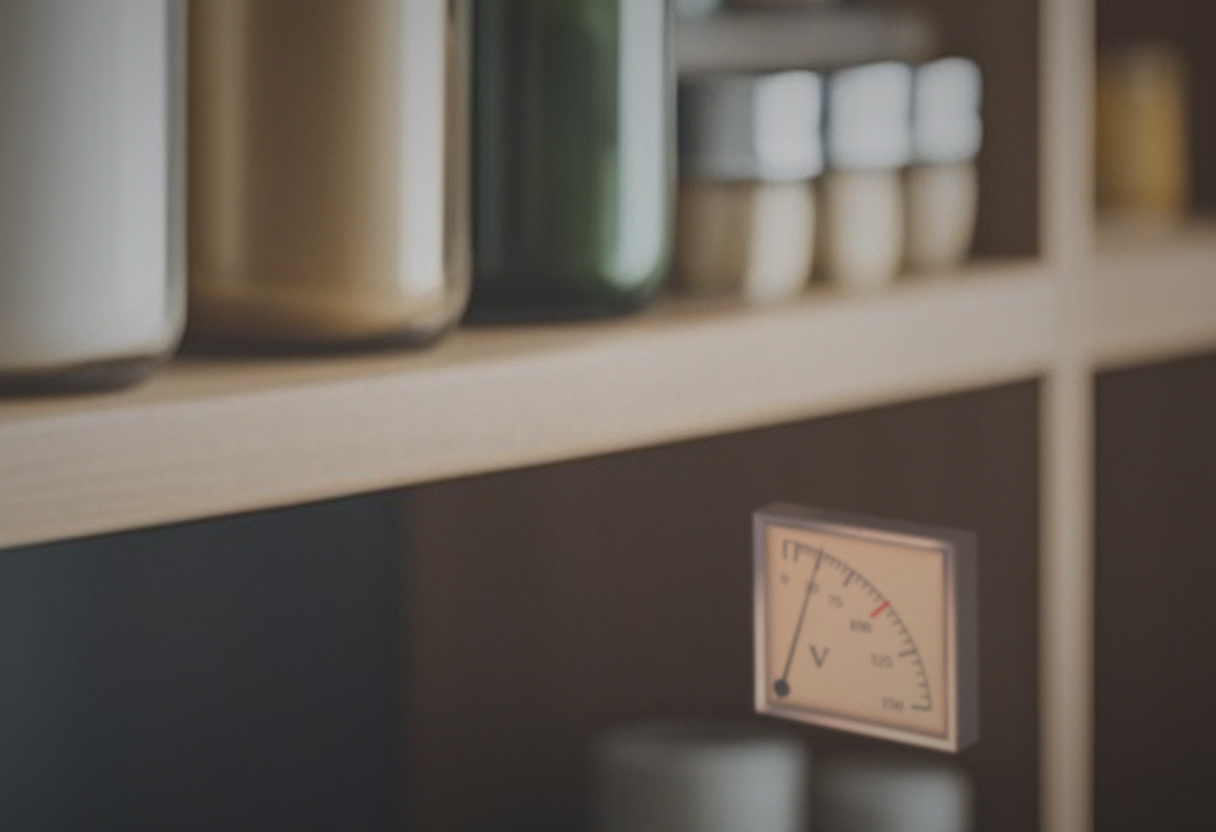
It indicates {"value": 50, "unit": "V"}
